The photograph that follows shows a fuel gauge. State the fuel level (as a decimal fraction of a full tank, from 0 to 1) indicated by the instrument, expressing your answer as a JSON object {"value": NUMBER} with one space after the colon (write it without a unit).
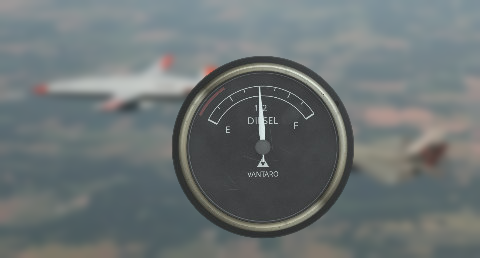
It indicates {"value": 0.5}
